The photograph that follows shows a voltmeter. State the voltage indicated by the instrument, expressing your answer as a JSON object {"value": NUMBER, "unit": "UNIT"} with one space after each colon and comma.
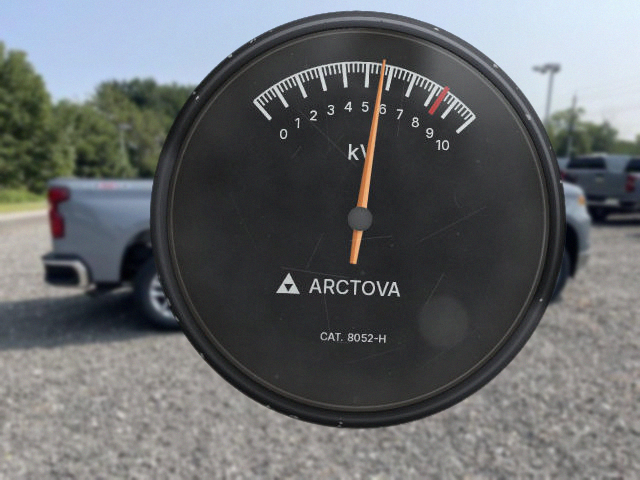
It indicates {"value": 5.6, "unit": "kV"}
